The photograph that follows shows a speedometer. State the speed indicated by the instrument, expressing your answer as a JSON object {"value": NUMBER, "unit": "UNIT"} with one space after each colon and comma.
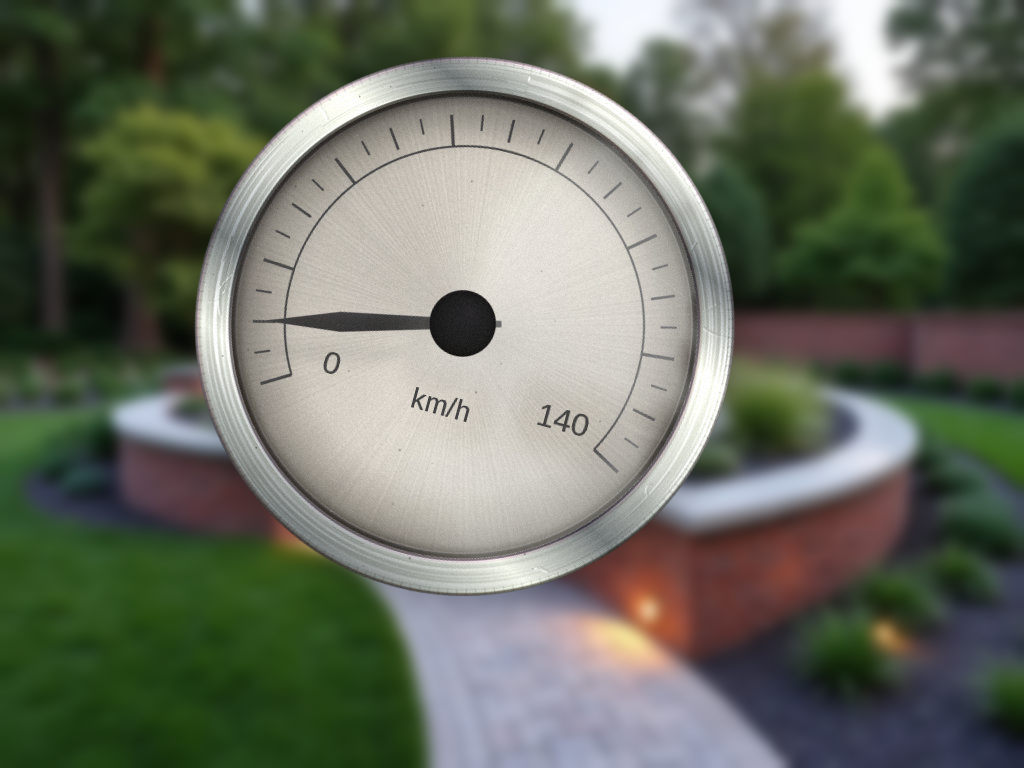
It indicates {"value": 10, "unit": "km/h"}
